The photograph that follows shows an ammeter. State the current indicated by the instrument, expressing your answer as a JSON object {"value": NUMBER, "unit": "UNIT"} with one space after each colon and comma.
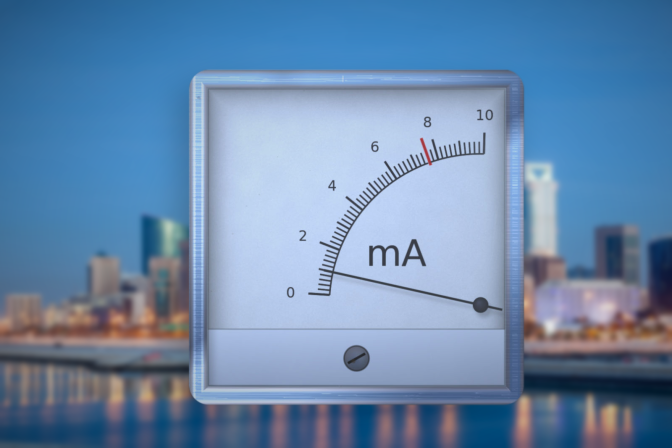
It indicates {"value": 1, "unit": "mA"}
